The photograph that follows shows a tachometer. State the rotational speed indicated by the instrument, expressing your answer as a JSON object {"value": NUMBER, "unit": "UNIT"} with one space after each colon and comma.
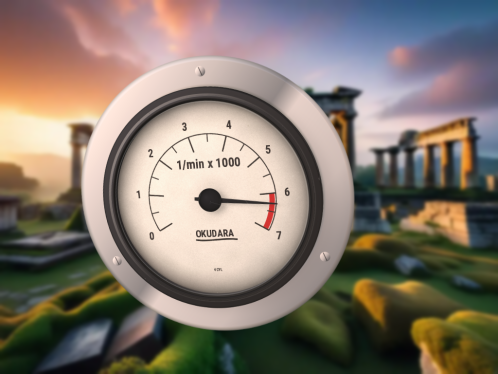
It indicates {"value": 6250, "unit": "rpm"}
